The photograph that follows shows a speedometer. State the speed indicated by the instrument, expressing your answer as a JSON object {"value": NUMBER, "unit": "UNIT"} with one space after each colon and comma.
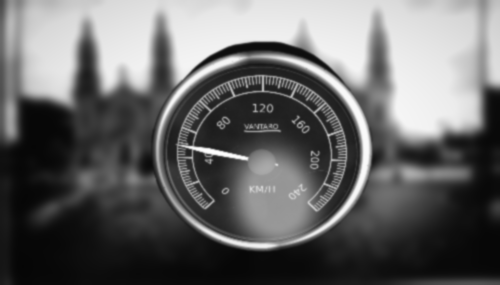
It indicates {"value": 50, "unit": "km/h"}
